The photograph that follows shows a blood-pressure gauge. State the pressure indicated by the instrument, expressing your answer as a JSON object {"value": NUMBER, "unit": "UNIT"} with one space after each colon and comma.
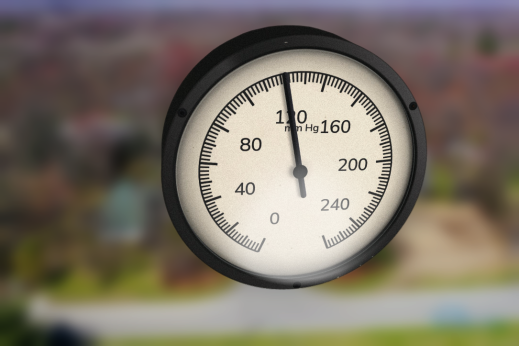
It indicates {"value": 120, "unit": "mmHg"}
